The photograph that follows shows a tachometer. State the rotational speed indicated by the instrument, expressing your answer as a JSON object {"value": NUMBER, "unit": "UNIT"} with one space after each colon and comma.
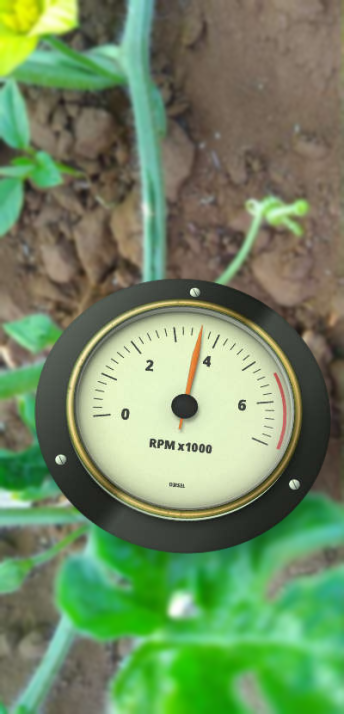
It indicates {"value": 3600, "unit": "rpm"}
